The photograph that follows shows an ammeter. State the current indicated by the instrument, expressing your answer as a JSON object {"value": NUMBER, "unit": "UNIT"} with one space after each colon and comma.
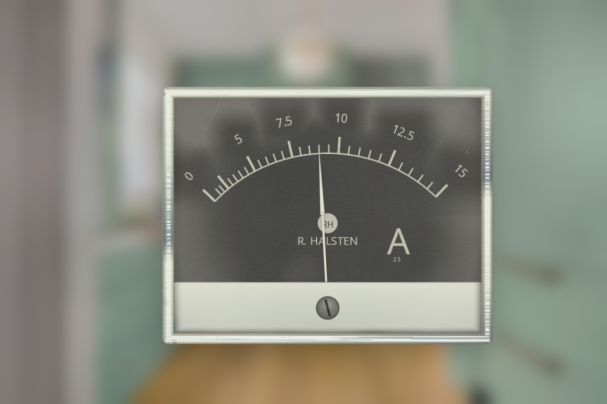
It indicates {"value": 9, "unit": "A"}
